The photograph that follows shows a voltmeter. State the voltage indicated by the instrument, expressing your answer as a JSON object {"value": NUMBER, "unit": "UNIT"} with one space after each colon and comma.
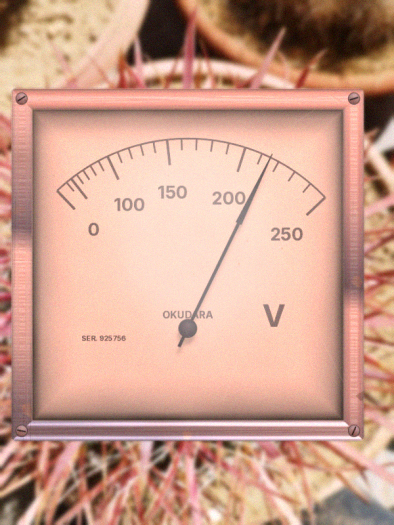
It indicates {"value": 215, "unit": "V"}
